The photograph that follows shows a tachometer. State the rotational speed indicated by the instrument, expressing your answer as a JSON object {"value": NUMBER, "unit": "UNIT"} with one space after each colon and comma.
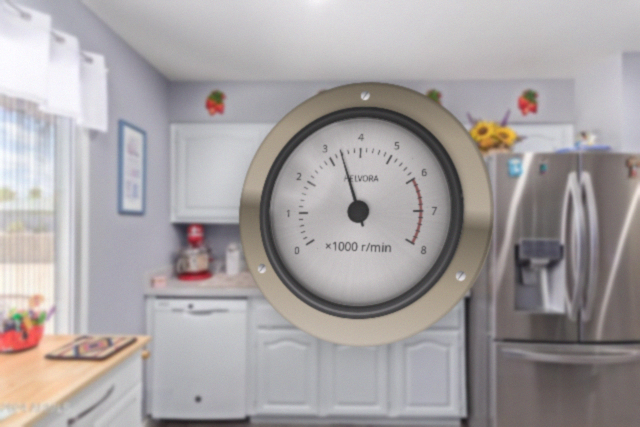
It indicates {"value": 3400, "unit": "rpm"}
